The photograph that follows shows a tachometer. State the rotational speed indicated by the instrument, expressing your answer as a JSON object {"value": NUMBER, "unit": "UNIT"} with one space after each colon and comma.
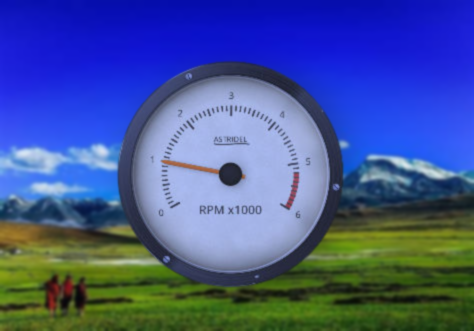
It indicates {"value": 1000, "unit": "rpm"}
